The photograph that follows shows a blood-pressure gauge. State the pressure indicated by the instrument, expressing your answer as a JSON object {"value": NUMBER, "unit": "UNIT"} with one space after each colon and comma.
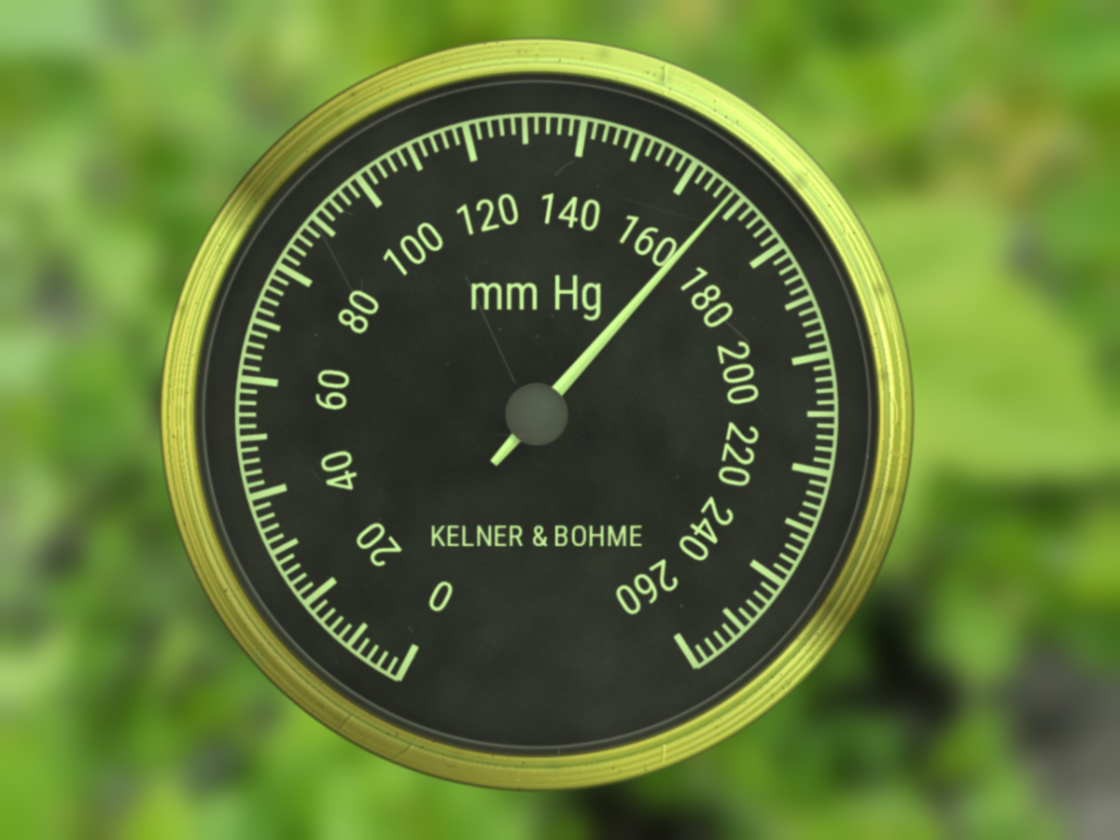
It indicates {"value": 168, "unit": "mmHg"}
